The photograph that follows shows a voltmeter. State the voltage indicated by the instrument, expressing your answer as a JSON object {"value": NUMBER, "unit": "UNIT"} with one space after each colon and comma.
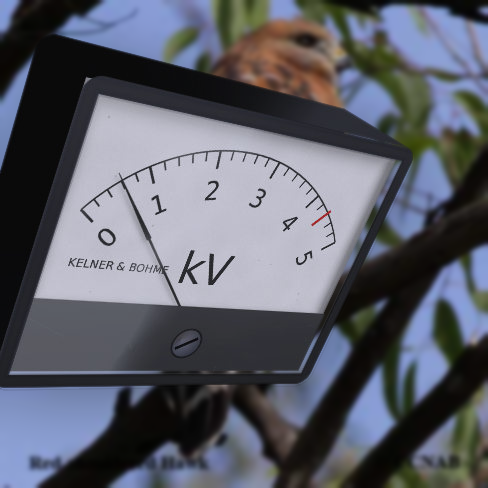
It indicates {"value": 0.6, "unit": "kV"}
